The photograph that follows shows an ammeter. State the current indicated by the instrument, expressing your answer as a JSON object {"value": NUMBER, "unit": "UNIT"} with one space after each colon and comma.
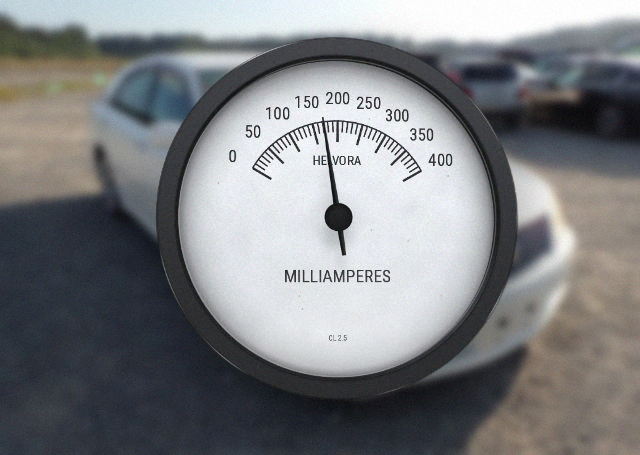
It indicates {"value": 170, "unit": "mA"}
